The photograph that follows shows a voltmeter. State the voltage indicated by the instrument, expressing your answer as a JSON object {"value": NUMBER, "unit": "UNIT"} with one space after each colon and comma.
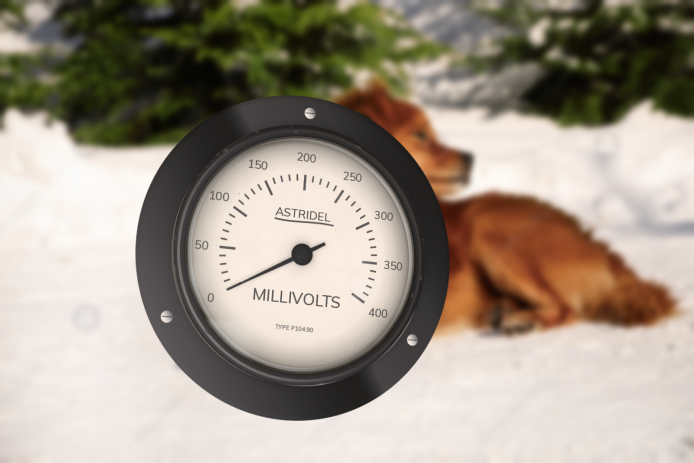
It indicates {"value": 0, "unit": "mV"}
